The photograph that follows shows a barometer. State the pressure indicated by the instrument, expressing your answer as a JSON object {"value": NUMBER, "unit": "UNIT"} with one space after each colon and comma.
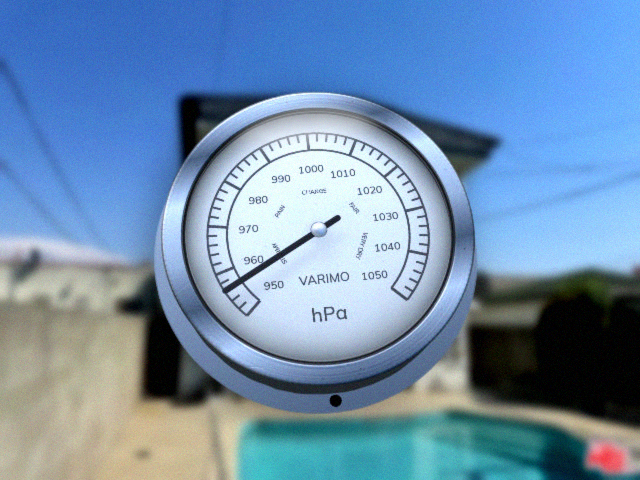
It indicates {"value": 956, "unit": "hPa"}
